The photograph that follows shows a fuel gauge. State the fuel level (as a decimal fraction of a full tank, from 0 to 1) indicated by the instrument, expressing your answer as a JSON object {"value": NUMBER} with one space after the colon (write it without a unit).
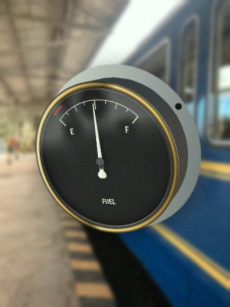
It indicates {"value": 0.5}
